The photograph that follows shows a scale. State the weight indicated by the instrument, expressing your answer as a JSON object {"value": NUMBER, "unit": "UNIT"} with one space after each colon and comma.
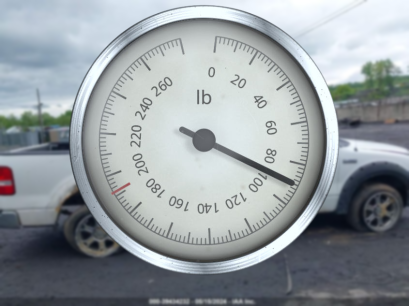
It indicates {"value": 90, "unit": "lb"}
